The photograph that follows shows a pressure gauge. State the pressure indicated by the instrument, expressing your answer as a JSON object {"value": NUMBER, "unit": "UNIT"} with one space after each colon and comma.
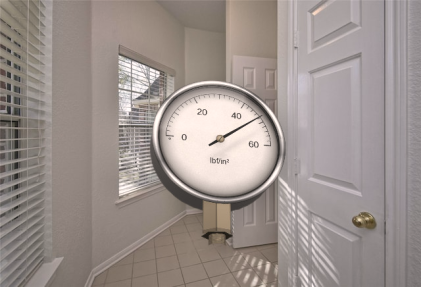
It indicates {"value": 48, "unit": "psi"}
